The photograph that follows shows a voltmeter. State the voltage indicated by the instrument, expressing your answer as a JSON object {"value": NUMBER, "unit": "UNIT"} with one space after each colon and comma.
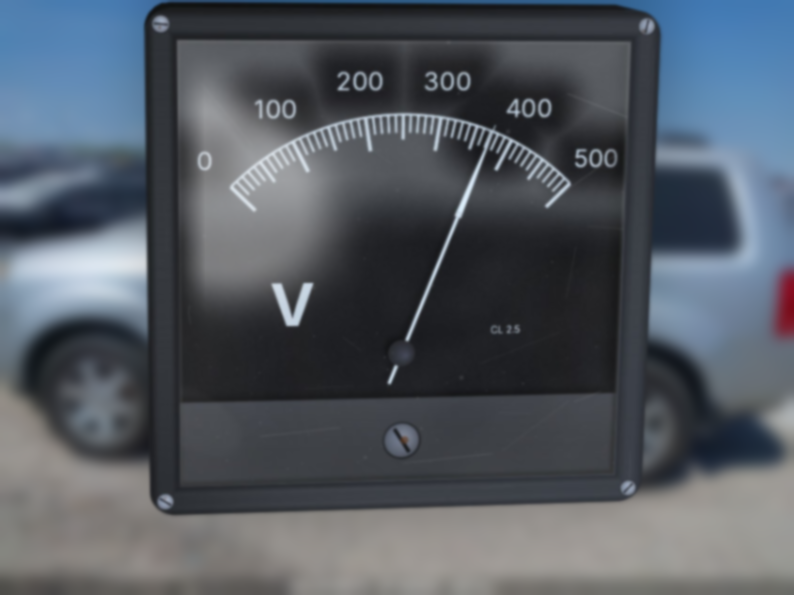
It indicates {"value": 370, "unit": "V"}
